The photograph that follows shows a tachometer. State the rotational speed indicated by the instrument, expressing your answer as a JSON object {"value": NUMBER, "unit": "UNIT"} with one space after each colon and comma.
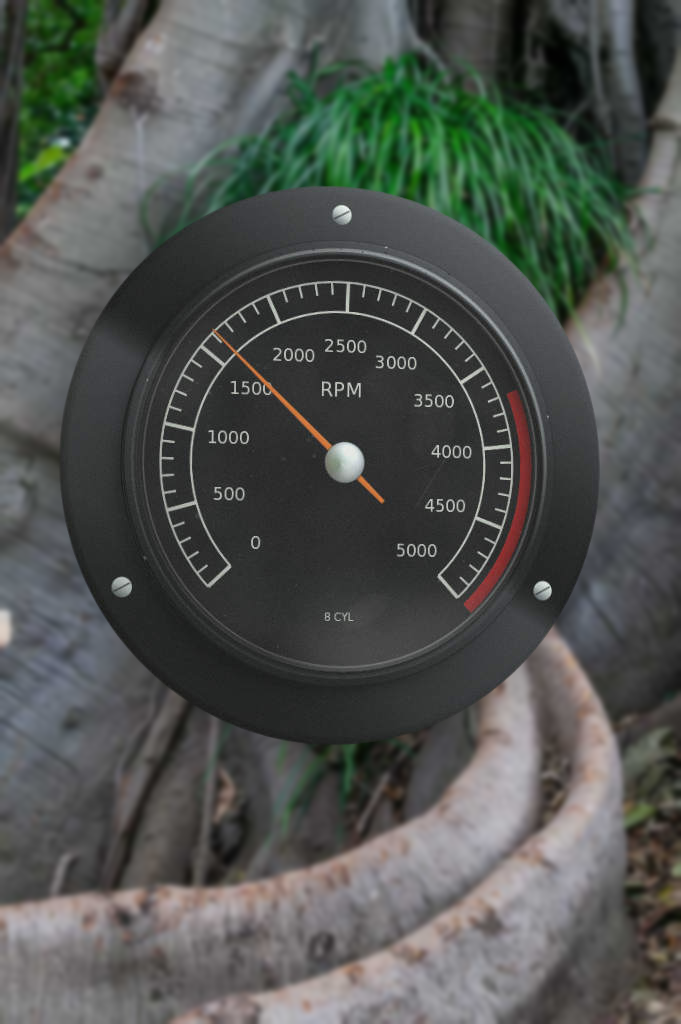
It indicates {"value": 1600, "unit": "rpm"}
